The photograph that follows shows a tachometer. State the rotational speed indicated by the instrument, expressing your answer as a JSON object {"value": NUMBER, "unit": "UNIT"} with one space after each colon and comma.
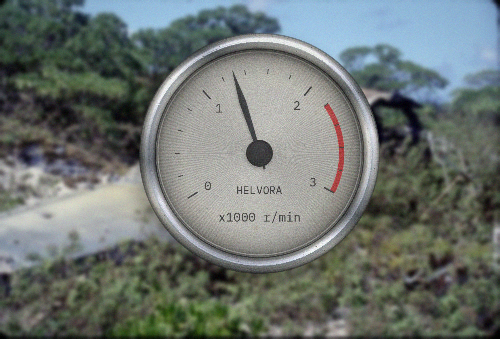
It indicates {"value": 1300, "unit": "rpm"}
